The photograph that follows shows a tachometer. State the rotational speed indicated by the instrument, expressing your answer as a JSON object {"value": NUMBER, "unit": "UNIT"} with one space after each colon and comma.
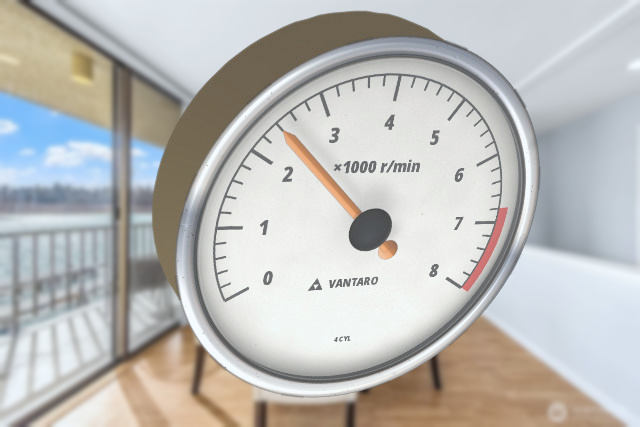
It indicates {"value": 2400, "unit": "rpm"}
